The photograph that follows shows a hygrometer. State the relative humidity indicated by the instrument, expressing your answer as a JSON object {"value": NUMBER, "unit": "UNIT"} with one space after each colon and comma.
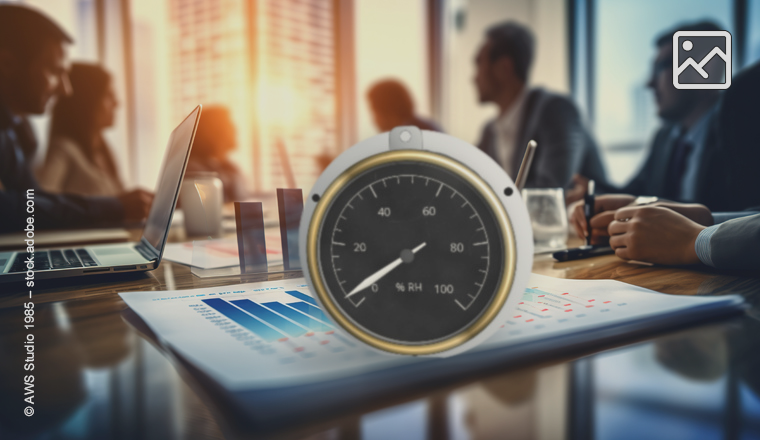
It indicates {"value": 4, "unit": "%"}
